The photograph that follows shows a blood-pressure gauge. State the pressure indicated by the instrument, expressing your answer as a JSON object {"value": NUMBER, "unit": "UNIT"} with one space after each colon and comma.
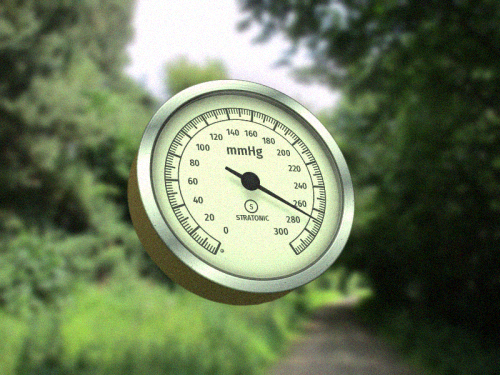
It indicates {"value": 270, "unit": "mmHg"}
